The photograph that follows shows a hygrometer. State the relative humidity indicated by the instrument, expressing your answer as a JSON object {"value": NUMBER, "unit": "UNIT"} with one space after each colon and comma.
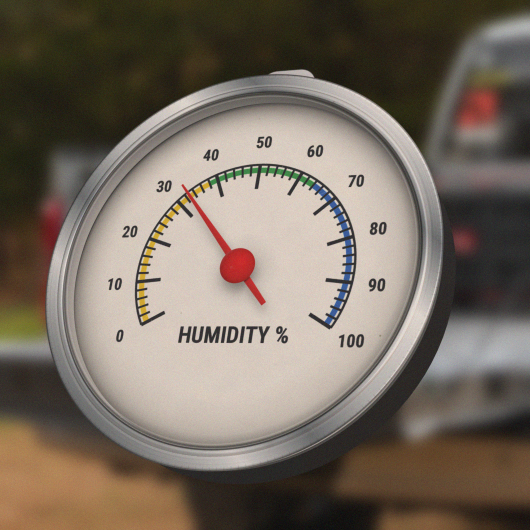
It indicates {"value": 33, "unit": "%"}
